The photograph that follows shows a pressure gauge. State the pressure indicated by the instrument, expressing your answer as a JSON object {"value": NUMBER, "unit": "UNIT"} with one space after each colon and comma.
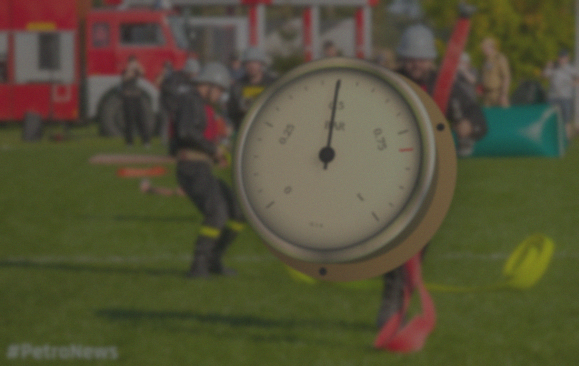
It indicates {"value": 0.5, "unit": "bar"}
